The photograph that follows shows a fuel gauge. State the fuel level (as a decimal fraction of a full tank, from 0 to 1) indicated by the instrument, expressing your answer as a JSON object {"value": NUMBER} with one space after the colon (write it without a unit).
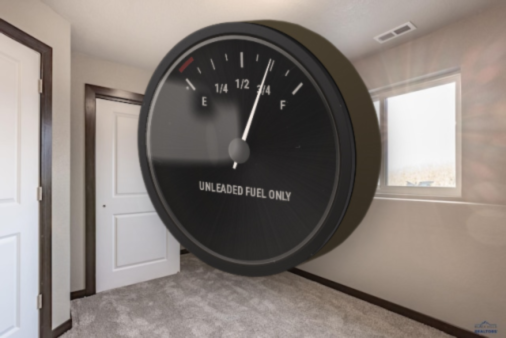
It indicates {"value": 0.75}
